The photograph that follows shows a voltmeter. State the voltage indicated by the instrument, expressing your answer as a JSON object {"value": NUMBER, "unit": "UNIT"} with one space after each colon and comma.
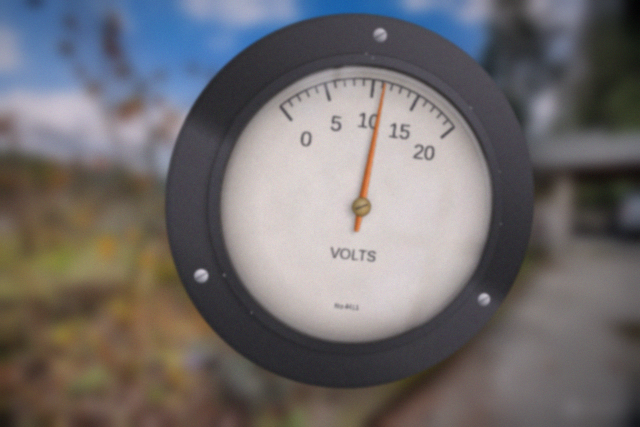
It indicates {"value": 11, "unit": "V"}
